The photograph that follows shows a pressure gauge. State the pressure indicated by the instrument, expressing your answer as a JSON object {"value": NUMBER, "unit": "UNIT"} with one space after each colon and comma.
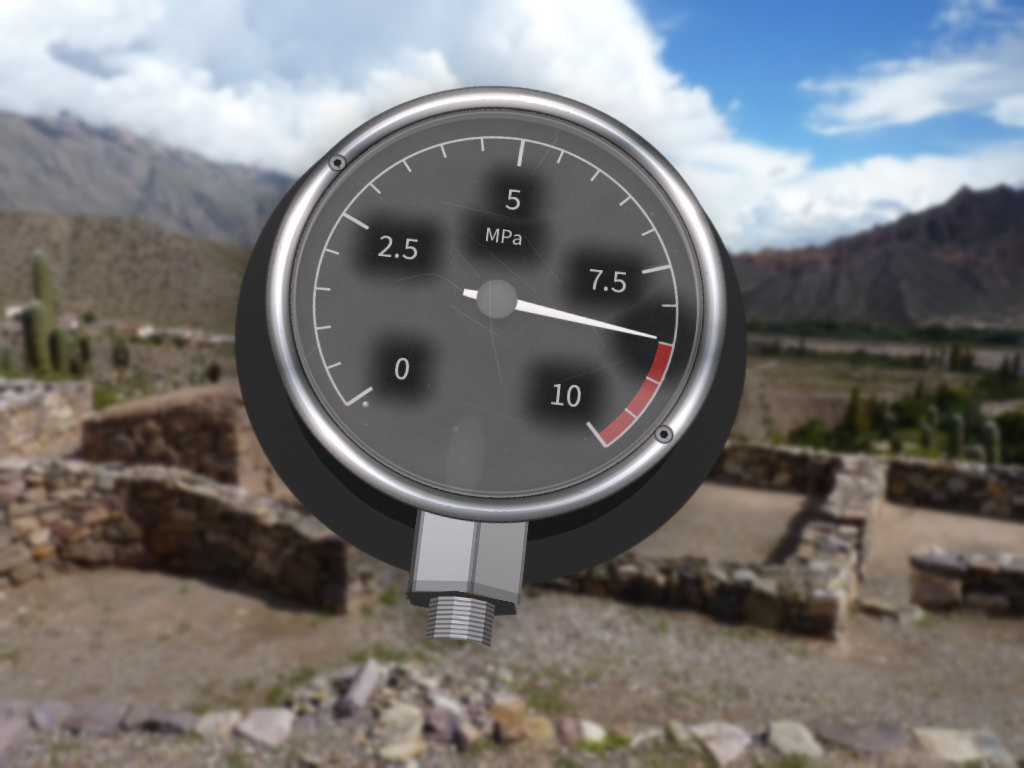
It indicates {"value": 8.5, "unit": "MPa"}
